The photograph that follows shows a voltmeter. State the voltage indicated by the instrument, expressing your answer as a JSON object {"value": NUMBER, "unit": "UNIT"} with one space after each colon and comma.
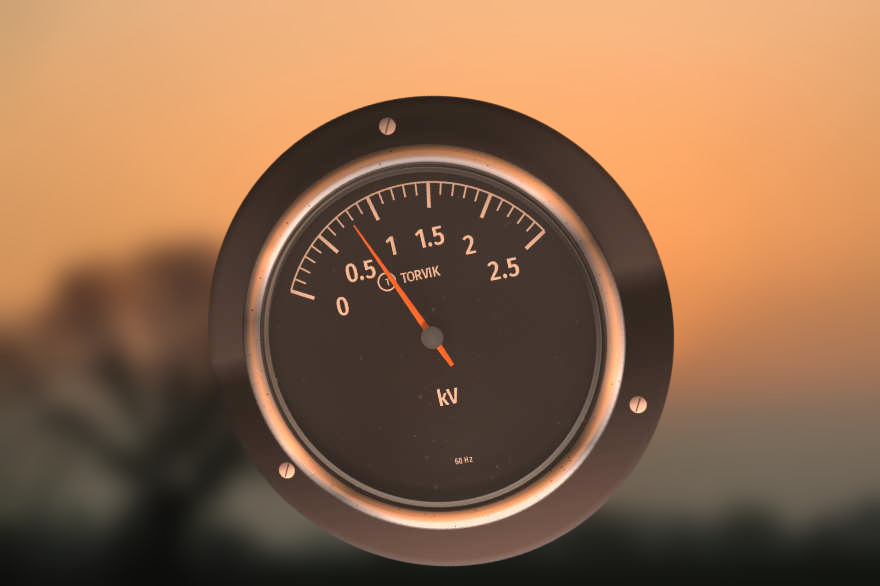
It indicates {"value": 0.8, "unit": "kV"}
